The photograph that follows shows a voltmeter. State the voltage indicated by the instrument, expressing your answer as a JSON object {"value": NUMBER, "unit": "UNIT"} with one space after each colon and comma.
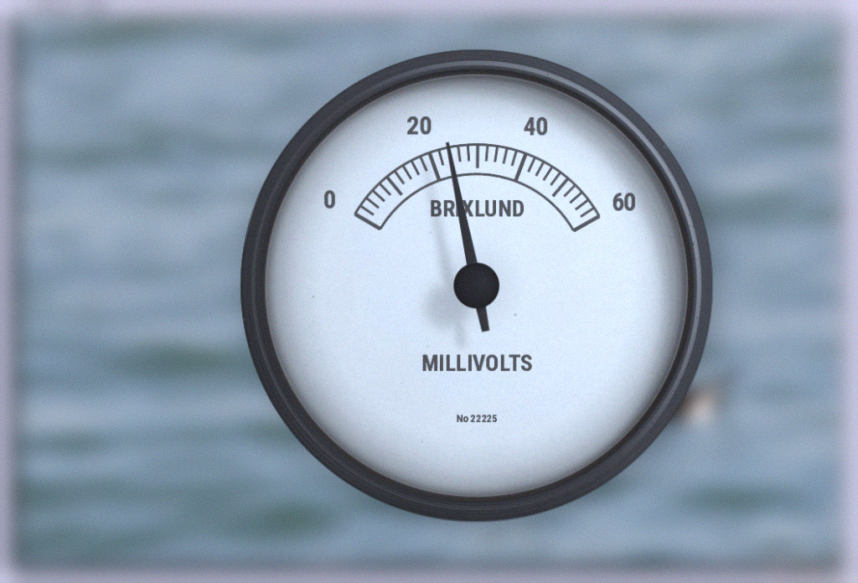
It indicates {"value": 24, "unit": "mV"}
